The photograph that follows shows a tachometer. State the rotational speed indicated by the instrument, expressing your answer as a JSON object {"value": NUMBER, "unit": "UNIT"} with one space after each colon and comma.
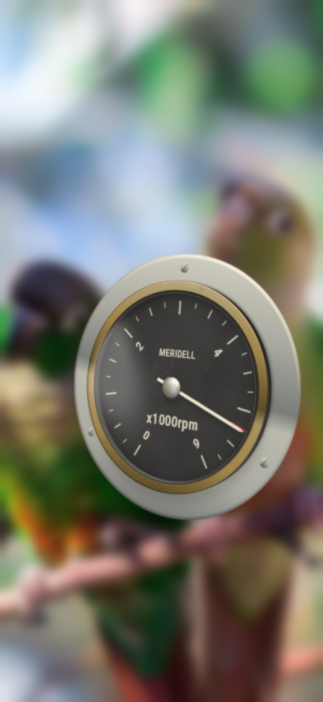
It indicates {"value": 5250, "unit": "rpm"}
